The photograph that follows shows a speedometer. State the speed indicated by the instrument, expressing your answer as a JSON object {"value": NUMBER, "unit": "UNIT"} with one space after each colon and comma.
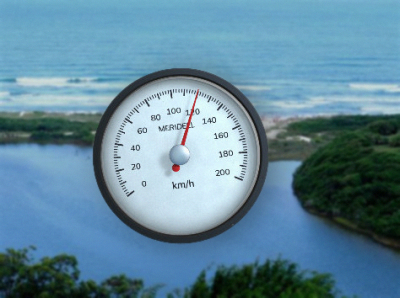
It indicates {"value": 120, "unit": "km/h"}
